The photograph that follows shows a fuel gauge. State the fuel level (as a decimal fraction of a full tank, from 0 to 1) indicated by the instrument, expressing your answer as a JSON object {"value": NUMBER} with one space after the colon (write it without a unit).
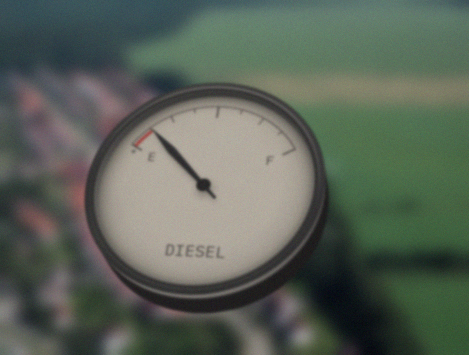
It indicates {"value": 0.125}
